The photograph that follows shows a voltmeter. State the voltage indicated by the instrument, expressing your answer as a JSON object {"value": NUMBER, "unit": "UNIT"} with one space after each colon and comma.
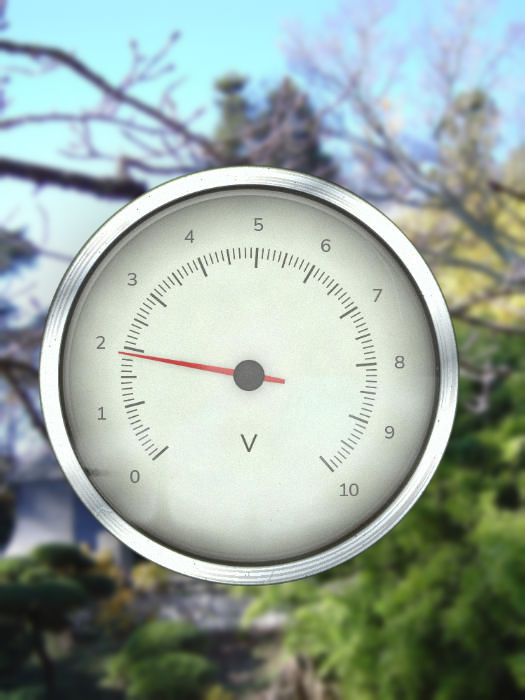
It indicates {"value": 1.9, "unit": "V"}
